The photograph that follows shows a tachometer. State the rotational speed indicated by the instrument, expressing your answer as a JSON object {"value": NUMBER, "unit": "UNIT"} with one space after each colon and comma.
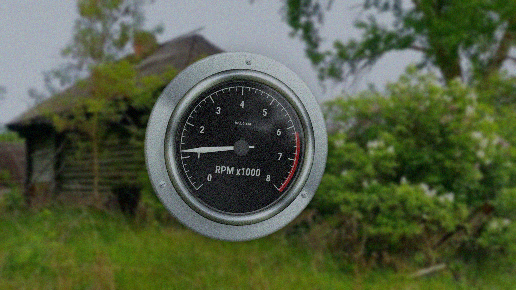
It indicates {"value": 1200, "unit": "rpm"}
